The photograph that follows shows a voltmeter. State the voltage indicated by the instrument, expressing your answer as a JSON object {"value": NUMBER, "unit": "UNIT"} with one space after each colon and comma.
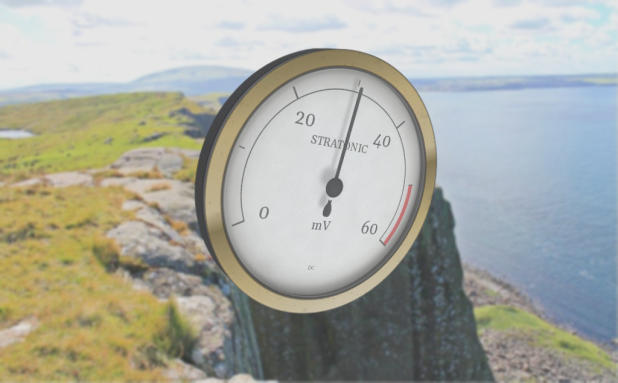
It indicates {"value": 30, "unit": "mV"}
